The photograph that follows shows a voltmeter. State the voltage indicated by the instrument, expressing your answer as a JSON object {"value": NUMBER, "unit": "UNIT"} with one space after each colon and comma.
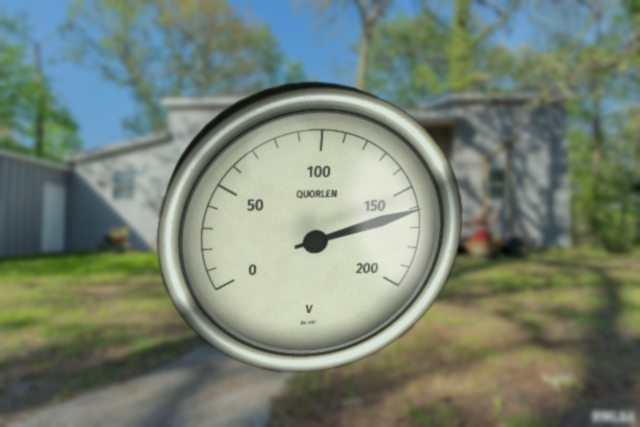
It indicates {"value": 160, "unit": "V"}
